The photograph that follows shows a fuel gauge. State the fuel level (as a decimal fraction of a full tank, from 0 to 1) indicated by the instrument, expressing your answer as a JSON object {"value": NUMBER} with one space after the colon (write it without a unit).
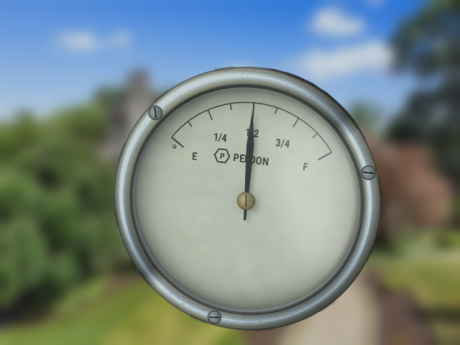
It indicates {"value": 0.5}
